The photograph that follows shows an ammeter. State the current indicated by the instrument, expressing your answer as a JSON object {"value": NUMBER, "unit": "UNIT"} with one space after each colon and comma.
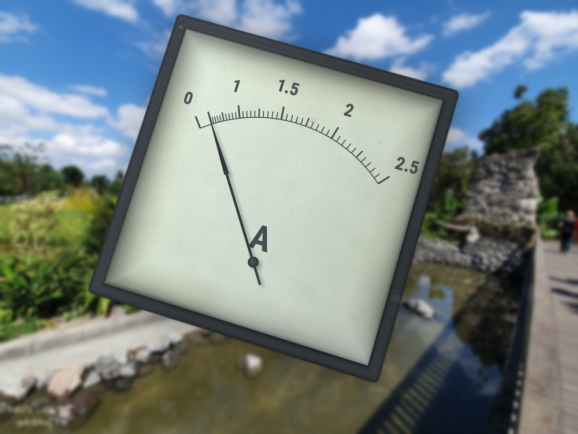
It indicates {"value": 0.5, "unit": "A"}
